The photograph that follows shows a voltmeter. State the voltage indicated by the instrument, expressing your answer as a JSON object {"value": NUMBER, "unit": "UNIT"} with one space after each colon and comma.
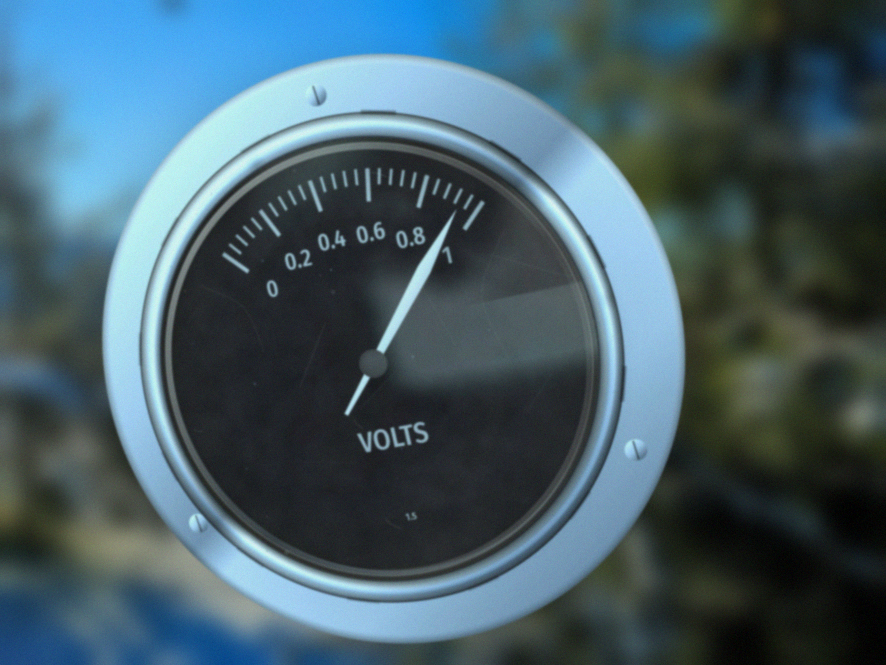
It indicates {"value": 0.94, "unit": "V"}
